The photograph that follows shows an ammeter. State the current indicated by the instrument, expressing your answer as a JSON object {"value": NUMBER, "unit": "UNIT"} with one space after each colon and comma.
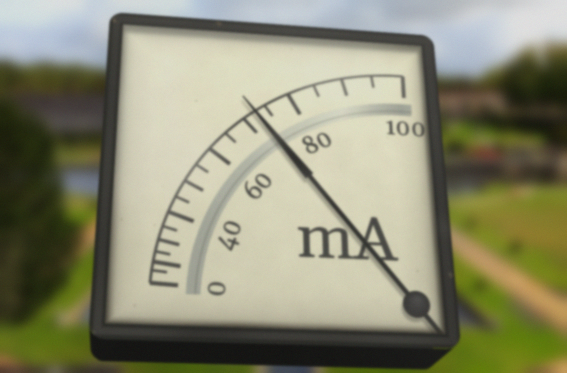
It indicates {"value": 72.5, "unit": "mA"}
